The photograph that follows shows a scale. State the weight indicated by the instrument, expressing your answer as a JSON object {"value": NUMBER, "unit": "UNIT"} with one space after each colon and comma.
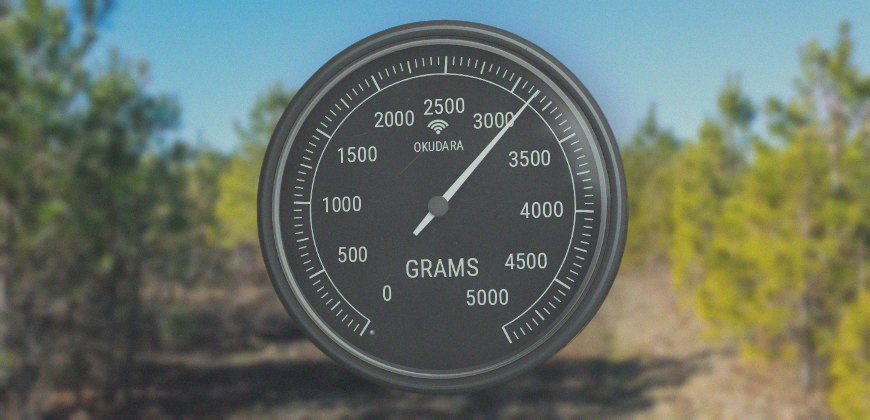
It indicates {"value": 3150, "unit": "g"}
